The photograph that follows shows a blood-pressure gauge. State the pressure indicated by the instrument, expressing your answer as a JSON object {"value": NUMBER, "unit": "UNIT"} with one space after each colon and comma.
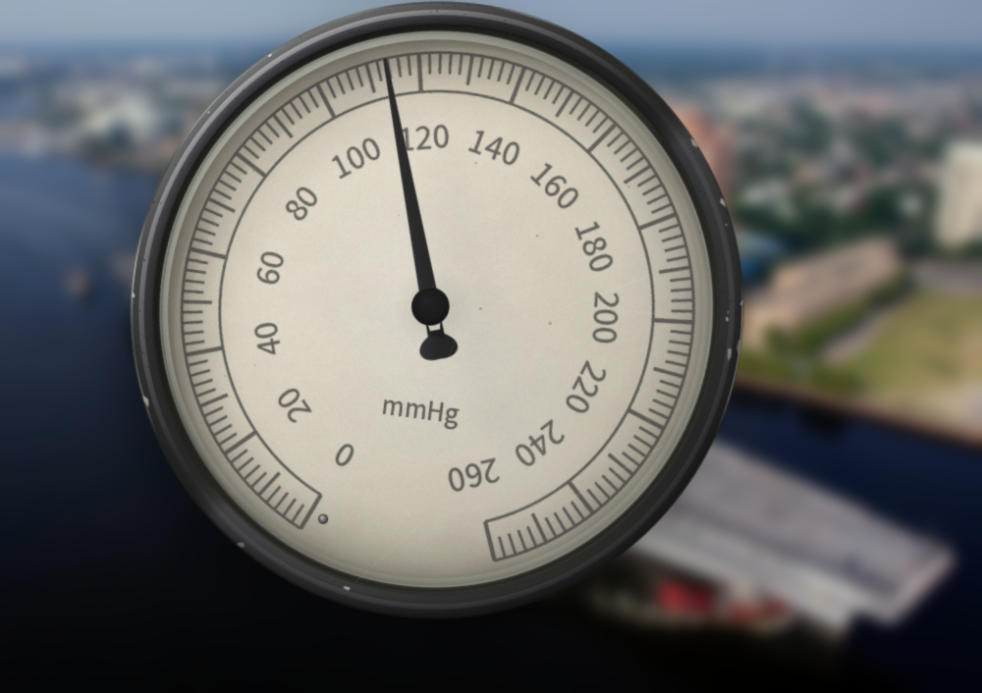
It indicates {"value": 114, "unit": "mmHg"}
